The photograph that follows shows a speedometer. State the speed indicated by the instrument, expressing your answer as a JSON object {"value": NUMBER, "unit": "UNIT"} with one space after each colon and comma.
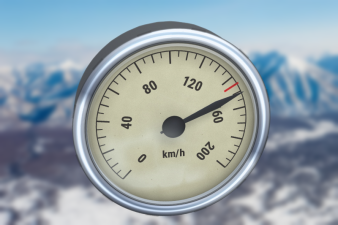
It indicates {"value": 150, "unit": "km/h"}
